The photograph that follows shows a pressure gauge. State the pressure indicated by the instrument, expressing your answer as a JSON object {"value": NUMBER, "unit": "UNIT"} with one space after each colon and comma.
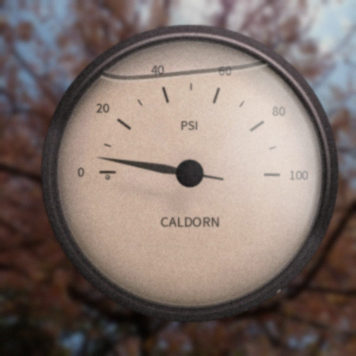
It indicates {"value": 5, "unit": "psi"}
